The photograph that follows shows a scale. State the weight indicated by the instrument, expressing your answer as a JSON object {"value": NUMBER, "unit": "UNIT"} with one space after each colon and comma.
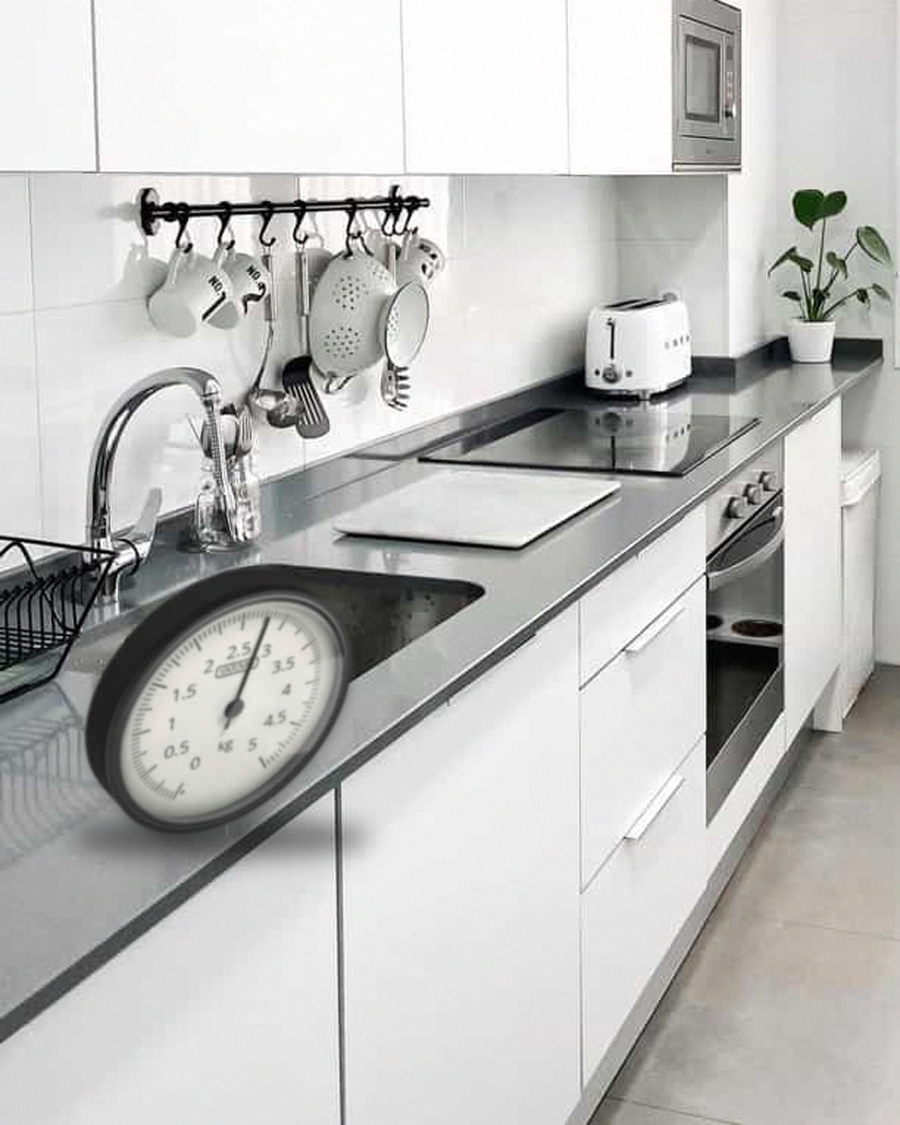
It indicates {"value": 2.75, "unit": "kg"}
